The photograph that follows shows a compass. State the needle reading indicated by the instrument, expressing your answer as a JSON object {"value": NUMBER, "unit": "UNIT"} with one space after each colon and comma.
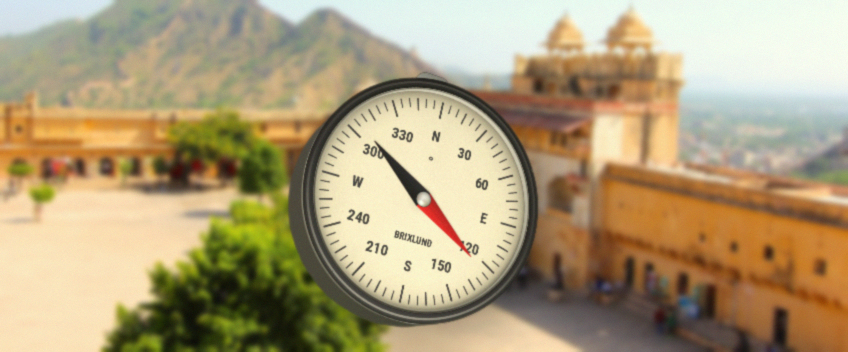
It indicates {"value": 125, "unit": "°"}
